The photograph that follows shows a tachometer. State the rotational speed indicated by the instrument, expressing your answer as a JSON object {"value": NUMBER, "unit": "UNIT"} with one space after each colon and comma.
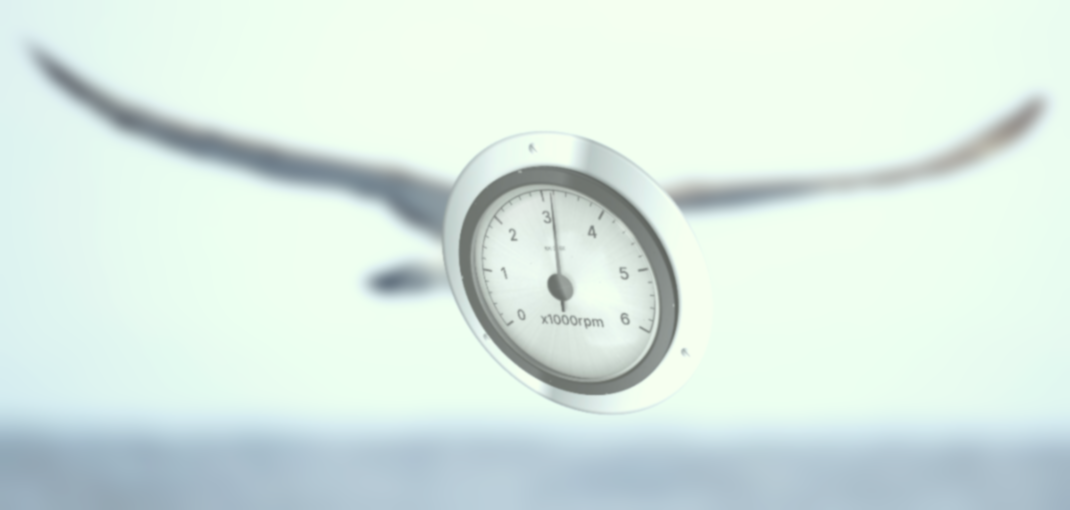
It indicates {"value": 3200, "unit": "rpm"}
